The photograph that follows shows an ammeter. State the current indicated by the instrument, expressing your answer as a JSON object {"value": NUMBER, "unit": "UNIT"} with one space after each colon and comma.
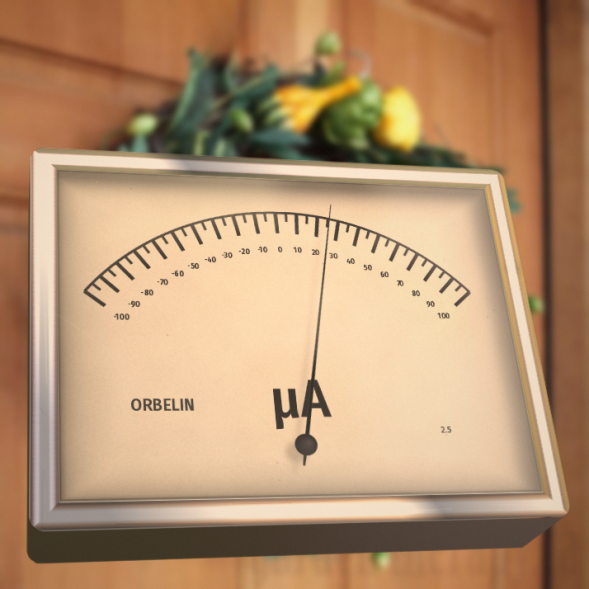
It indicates {"value": 25, "unit": "µA"}
